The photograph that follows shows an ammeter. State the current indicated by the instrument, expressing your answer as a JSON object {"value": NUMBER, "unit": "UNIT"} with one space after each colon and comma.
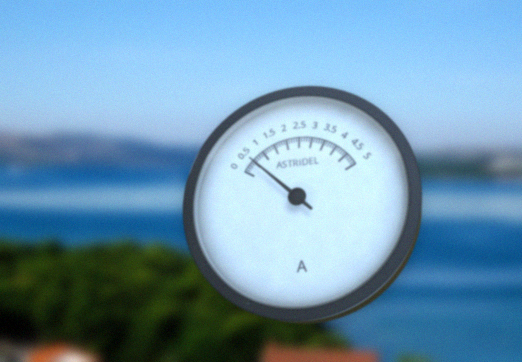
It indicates {"value": 0.5, "unit": "A"}
